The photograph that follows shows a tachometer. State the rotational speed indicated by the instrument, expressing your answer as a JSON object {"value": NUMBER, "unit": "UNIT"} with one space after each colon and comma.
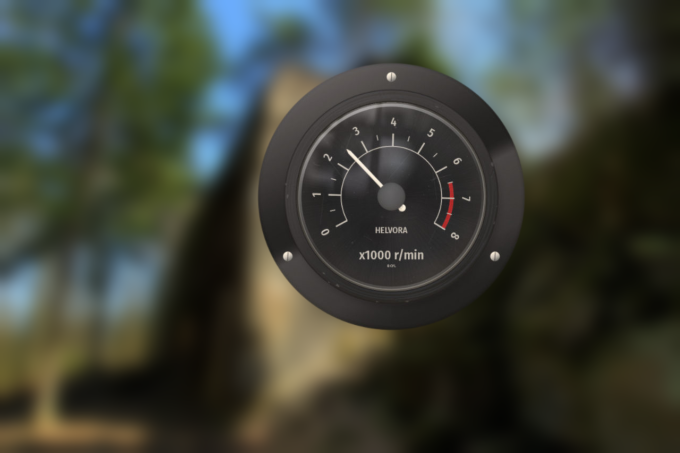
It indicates {"value": 2500, "unit": "rpm"}
